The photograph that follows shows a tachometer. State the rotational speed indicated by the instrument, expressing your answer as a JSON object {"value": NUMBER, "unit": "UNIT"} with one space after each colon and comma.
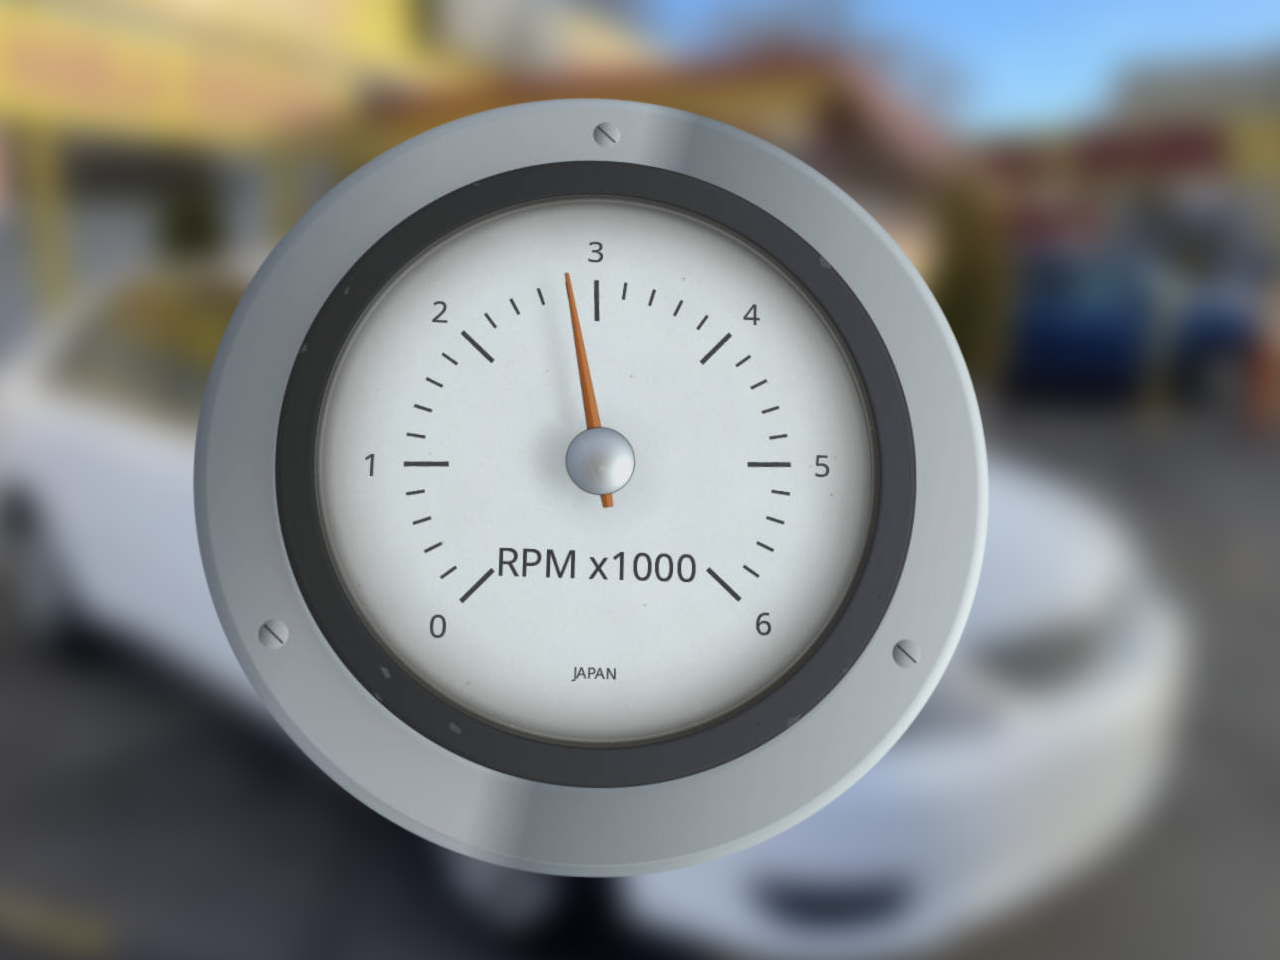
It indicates {"value": 2800, "unit": "rpm"}
